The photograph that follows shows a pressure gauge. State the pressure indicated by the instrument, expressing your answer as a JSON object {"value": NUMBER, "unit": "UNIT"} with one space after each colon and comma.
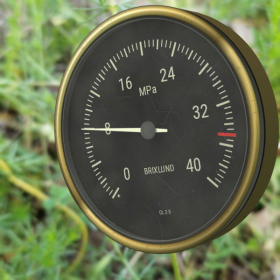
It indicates {"value": 8, "unit": "MPa"}
